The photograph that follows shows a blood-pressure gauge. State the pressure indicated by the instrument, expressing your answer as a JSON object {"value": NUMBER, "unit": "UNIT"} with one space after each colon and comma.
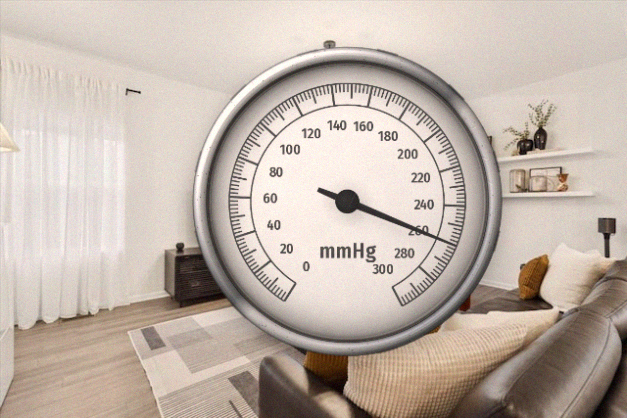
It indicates {"value": 260, "unit": "mmHg"}
